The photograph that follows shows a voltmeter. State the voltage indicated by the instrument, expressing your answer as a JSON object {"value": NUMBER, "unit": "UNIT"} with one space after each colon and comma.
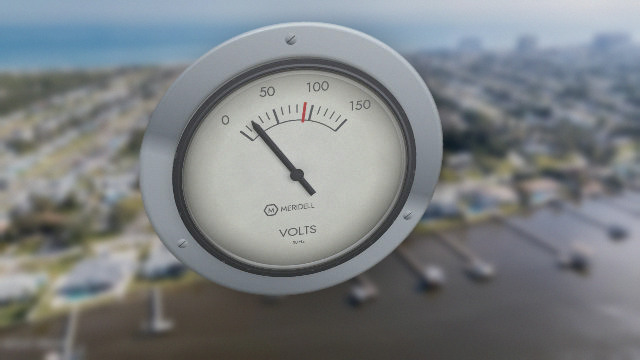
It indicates {"value": 20, "unit": "V"}
